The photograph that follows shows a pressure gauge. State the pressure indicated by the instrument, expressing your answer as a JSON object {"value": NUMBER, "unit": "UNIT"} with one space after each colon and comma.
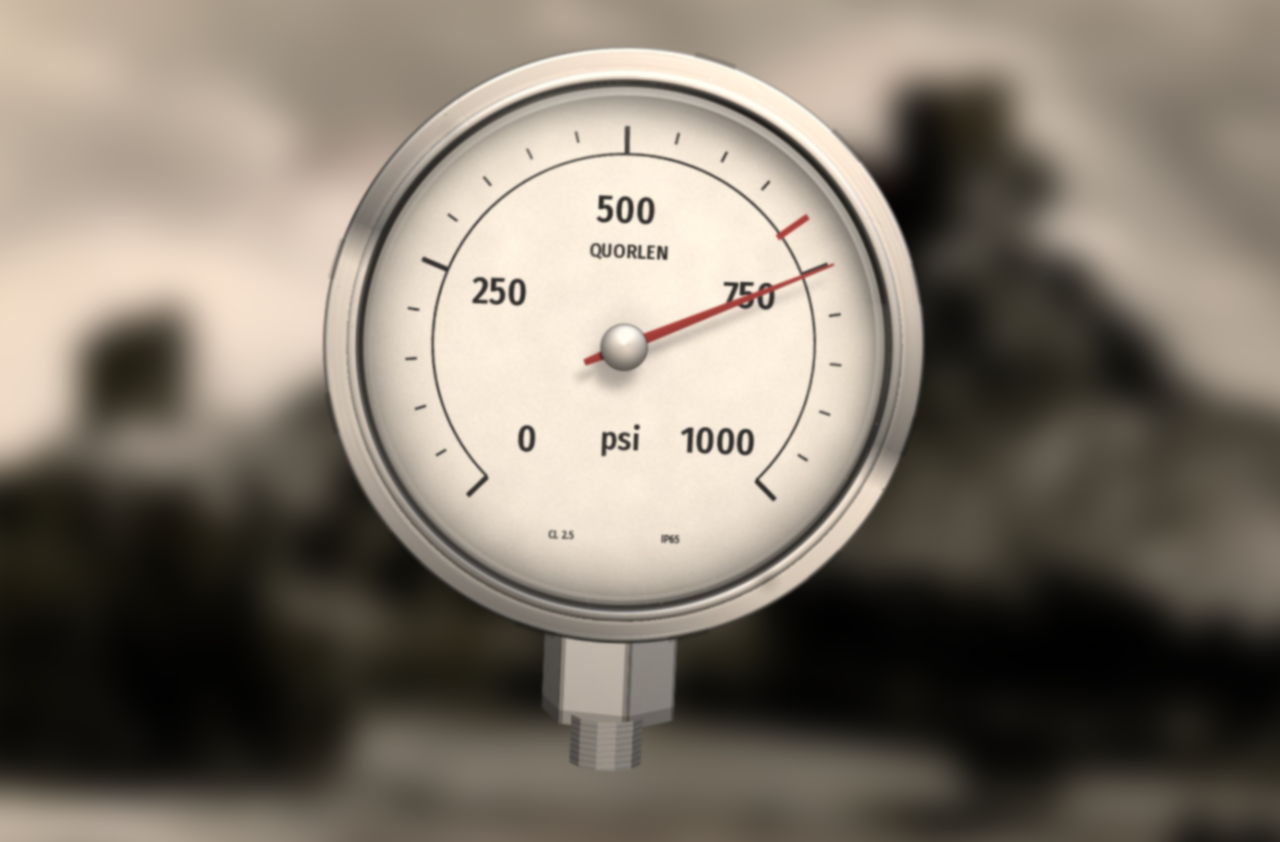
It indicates {"value": 750, "unit": "psi"}
